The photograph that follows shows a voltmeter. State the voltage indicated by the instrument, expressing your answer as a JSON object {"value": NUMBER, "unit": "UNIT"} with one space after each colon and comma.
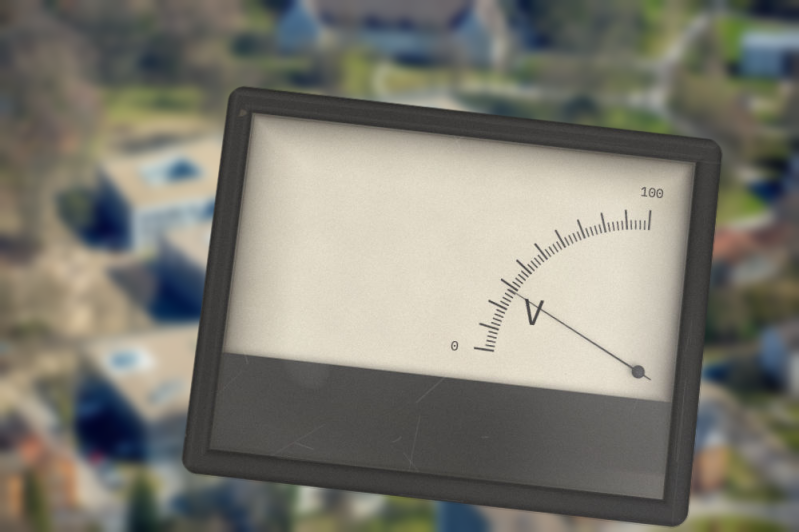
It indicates {"value": 28, "unit": "V"}
